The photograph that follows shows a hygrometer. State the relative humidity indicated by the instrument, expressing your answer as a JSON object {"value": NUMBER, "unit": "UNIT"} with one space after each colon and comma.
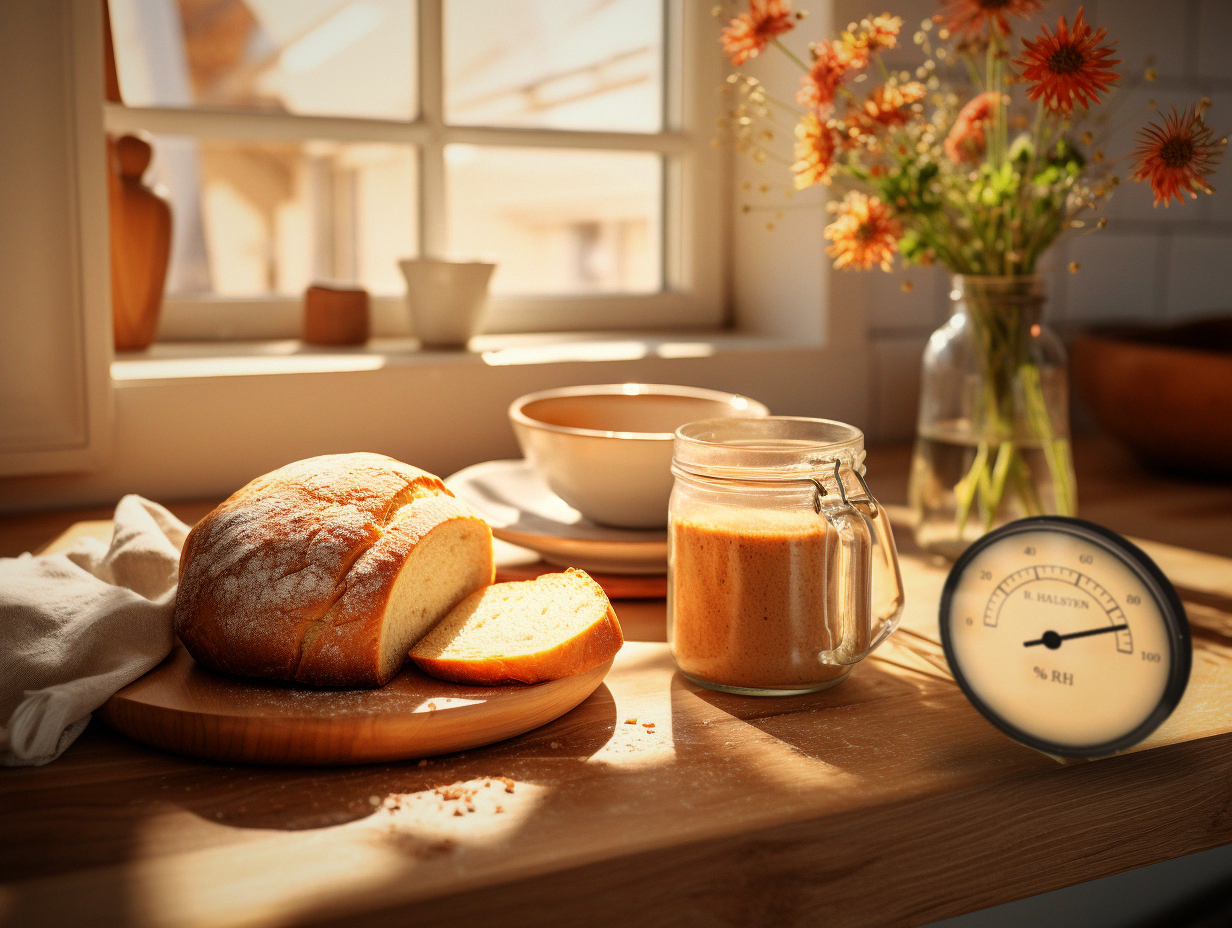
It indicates {"value": 88, "unit": "%"}
